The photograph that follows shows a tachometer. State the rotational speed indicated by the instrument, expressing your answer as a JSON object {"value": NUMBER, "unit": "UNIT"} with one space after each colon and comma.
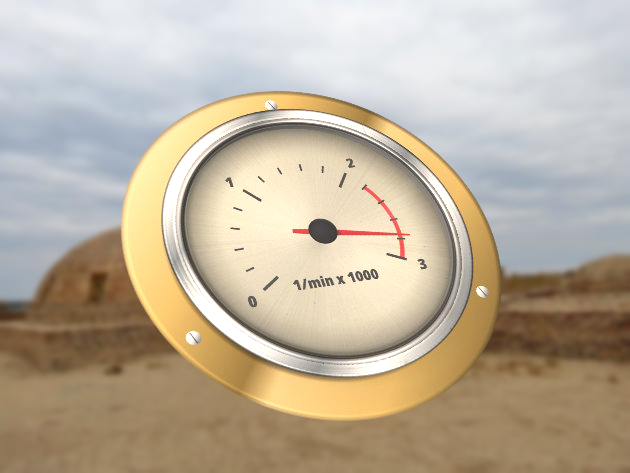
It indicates {"value": 2800, "unit": "rpm"}
